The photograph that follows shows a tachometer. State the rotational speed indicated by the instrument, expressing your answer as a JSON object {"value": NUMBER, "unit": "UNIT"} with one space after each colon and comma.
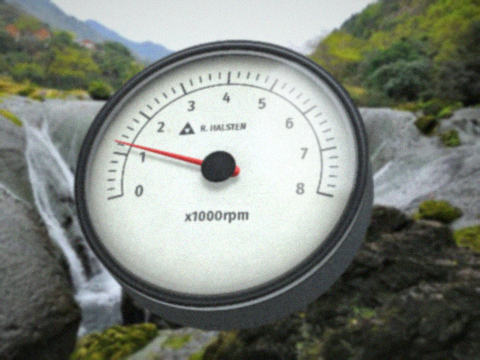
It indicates {"value": 1200, "unit": "rpm"}
